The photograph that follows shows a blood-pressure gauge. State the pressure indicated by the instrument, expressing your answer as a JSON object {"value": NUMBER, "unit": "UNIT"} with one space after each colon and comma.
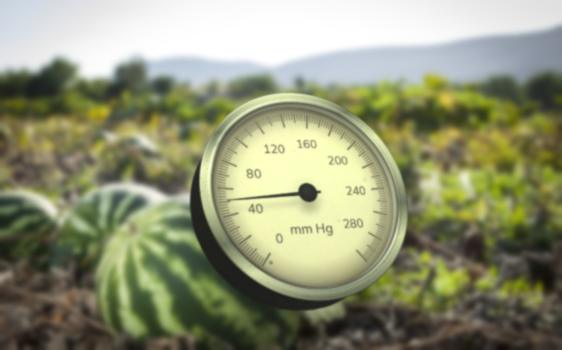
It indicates {"value": 50, "unit": "mmHg"}
